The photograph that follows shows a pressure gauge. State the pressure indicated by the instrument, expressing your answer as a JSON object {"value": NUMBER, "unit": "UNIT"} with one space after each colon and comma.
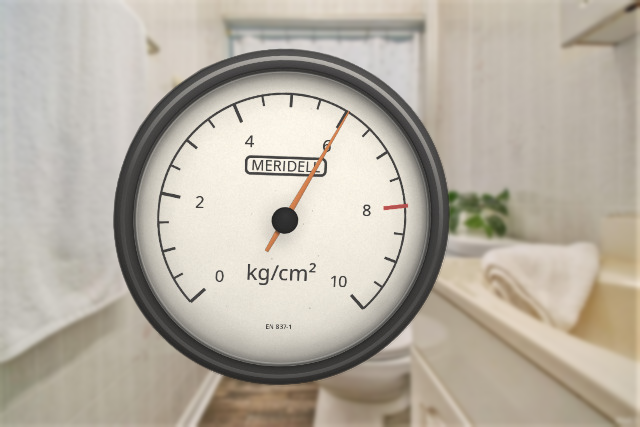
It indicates {"value": 6, "unit": "kg/cm²"}
